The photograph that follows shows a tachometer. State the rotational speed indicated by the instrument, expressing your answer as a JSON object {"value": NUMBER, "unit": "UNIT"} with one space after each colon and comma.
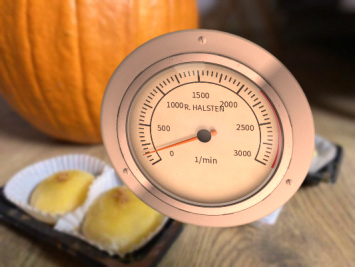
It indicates {"value": 150, "unit": "rpm"}
